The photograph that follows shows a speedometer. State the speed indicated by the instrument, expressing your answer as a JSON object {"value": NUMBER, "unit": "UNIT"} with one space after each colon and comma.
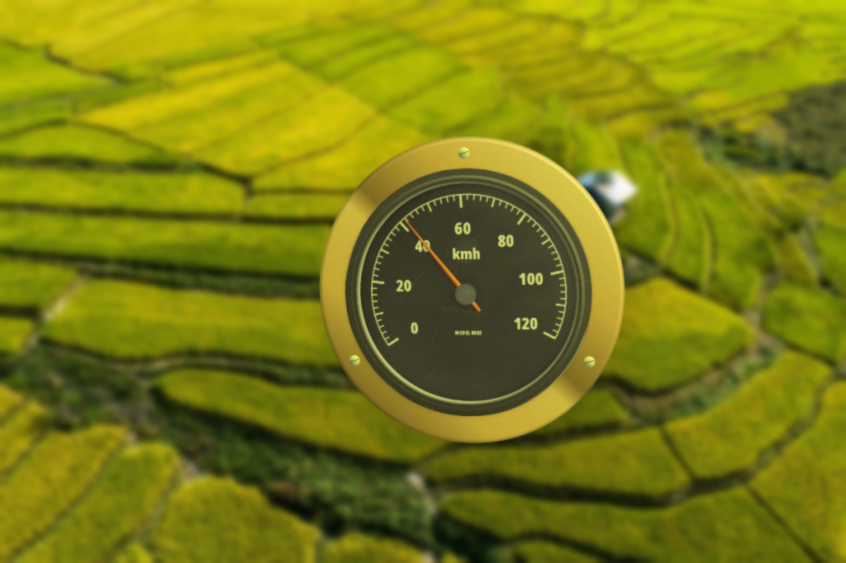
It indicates {"value": 42, "unit": "km/h"}
